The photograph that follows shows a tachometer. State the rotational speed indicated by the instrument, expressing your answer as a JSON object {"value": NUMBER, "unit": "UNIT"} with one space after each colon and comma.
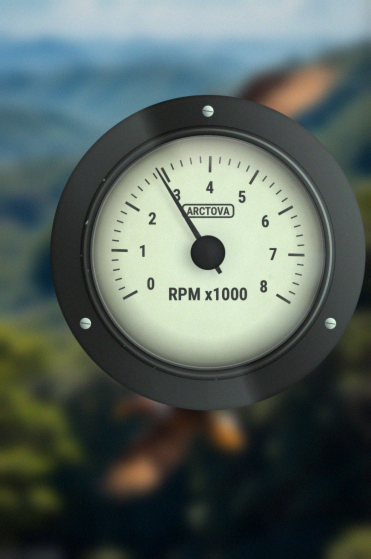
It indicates {"value": 2900, "unit": "rpm"}
